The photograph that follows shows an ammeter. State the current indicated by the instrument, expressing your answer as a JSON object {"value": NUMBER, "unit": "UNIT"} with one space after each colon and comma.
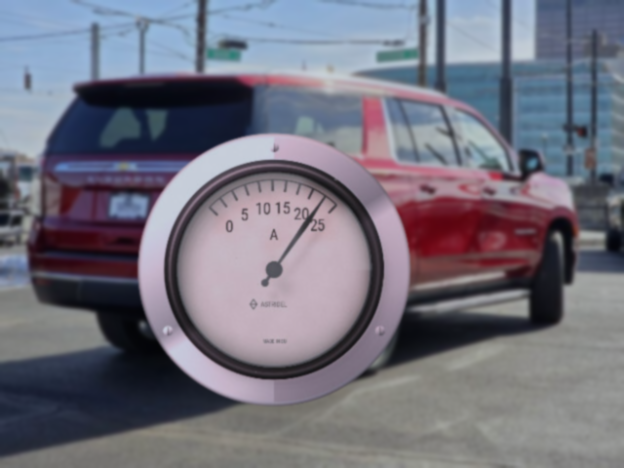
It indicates {"value": 22.5, "unit": "A"}
